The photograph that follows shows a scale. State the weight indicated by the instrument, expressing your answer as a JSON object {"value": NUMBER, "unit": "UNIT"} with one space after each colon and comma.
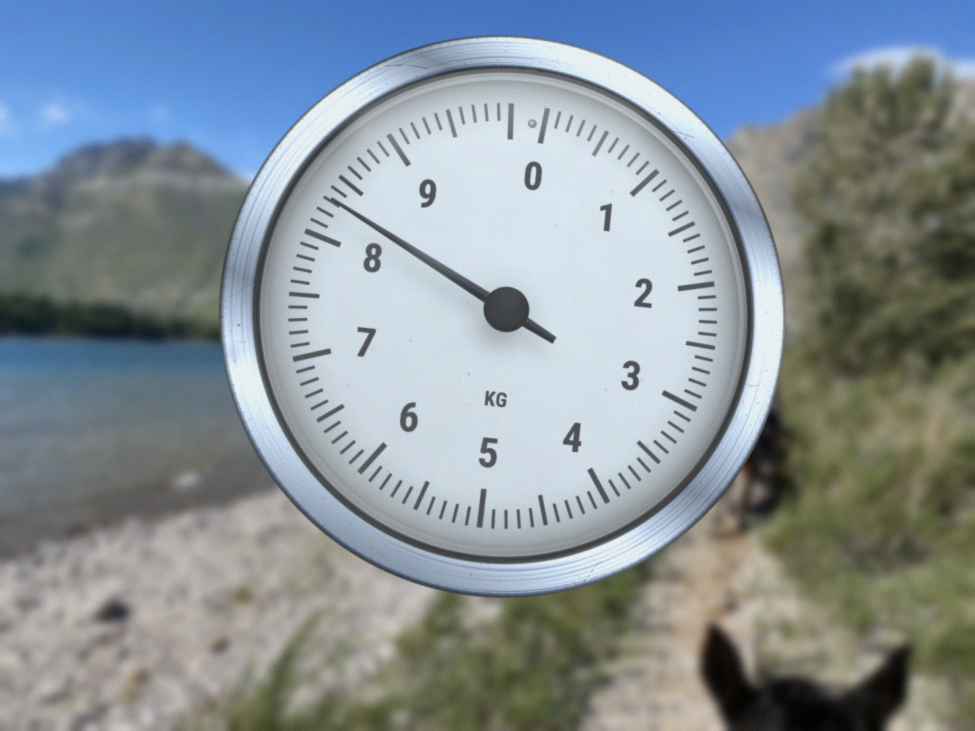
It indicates {"value": 8.3, "unit": "kg"}
